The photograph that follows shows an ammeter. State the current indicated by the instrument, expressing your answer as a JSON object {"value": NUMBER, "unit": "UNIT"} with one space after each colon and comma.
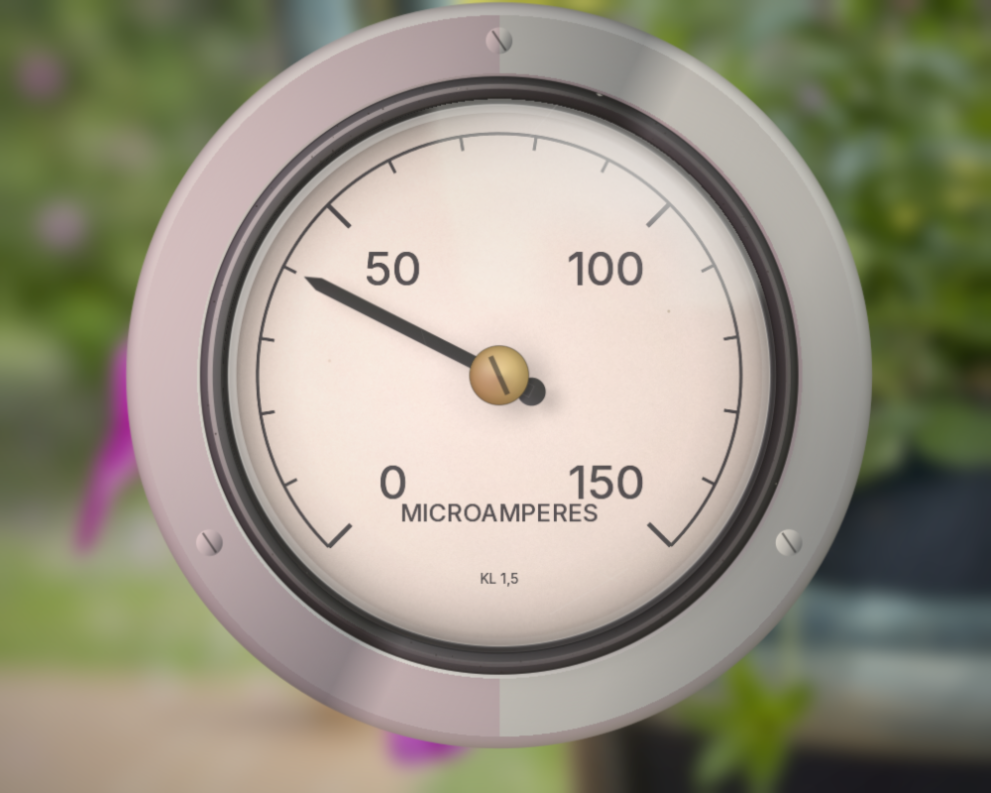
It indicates {"value": 40, "unit": "µA"}
